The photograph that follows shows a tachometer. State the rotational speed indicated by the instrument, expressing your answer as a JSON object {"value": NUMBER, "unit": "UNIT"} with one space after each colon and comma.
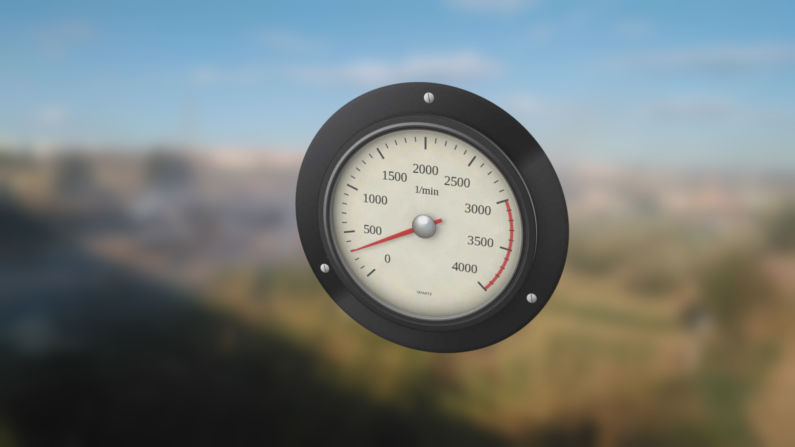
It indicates {"value": 300, "unit": "rpm"}
